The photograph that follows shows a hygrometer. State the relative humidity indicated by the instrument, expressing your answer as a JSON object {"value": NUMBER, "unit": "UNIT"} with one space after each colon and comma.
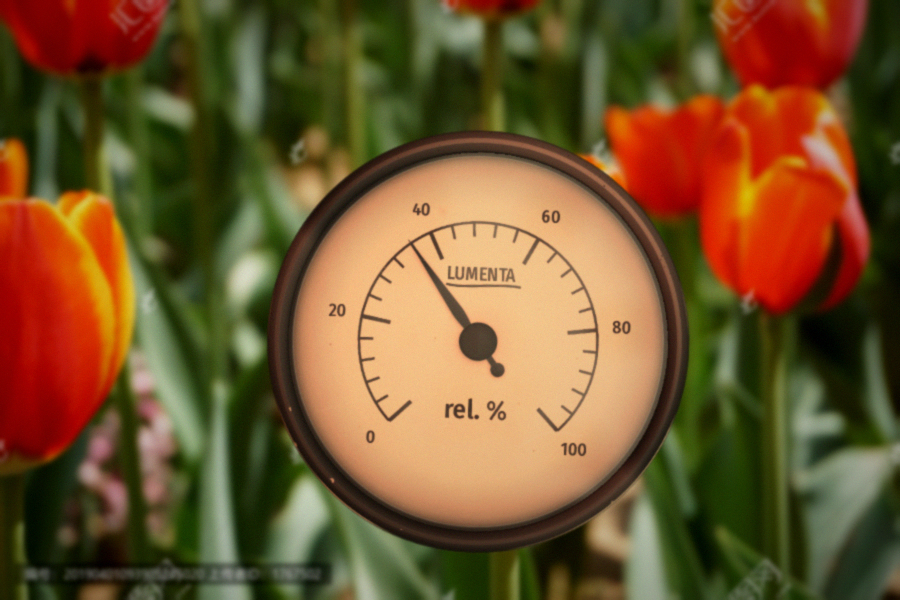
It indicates {"value": 36, "unit": "%"}
